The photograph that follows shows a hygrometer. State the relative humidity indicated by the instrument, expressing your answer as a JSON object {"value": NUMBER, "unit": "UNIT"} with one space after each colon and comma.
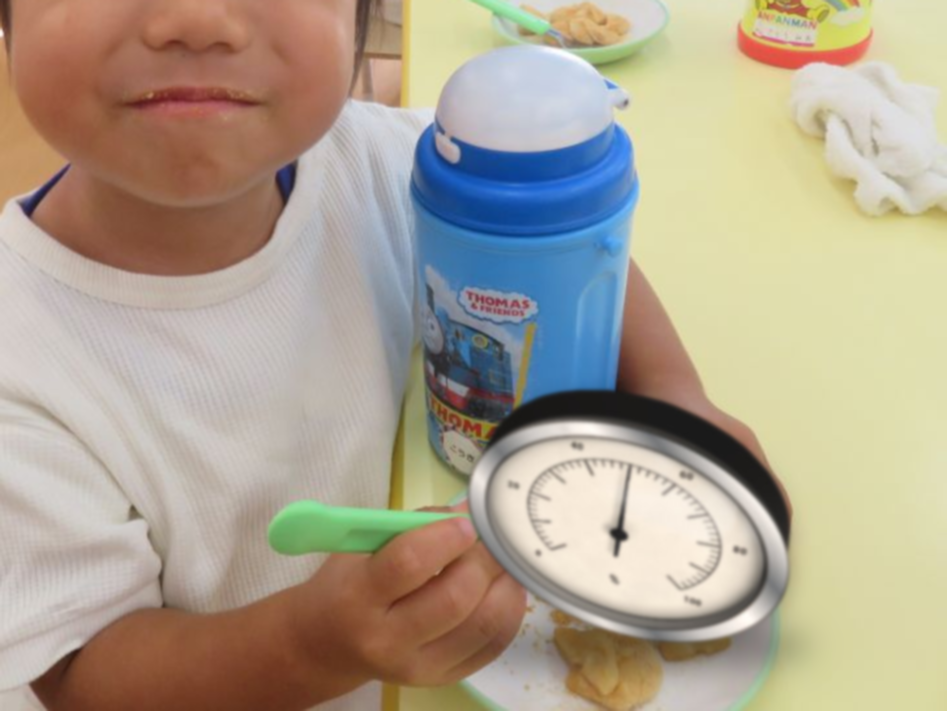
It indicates {"value": 50, "unit": "%"}
